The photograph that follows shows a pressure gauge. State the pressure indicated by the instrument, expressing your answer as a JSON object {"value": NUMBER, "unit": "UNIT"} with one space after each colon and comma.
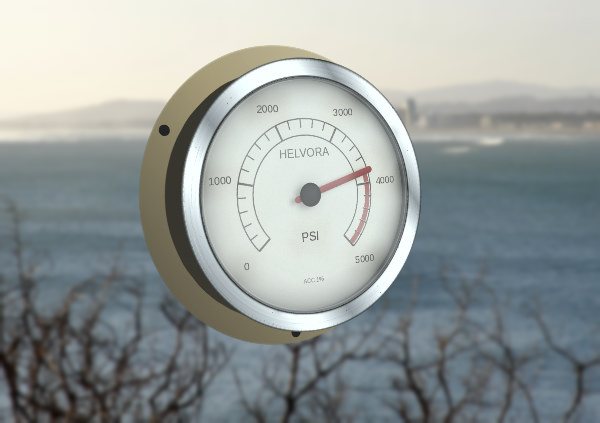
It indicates {"value": 3800, "unit": "psi"}
